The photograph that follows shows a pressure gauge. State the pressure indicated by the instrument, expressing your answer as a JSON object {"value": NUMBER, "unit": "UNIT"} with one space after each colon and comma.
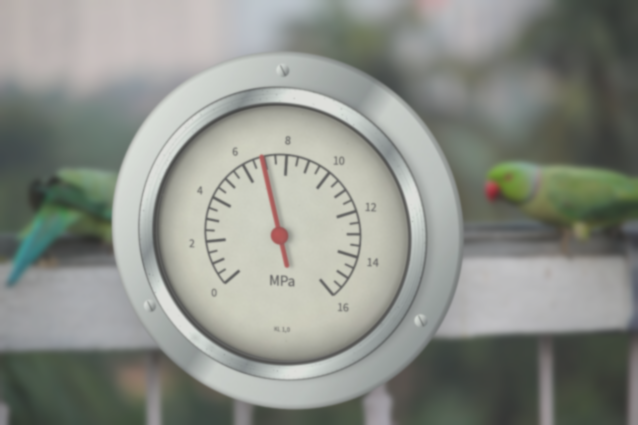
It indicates {"value": 7, "unit": "MPa"}
